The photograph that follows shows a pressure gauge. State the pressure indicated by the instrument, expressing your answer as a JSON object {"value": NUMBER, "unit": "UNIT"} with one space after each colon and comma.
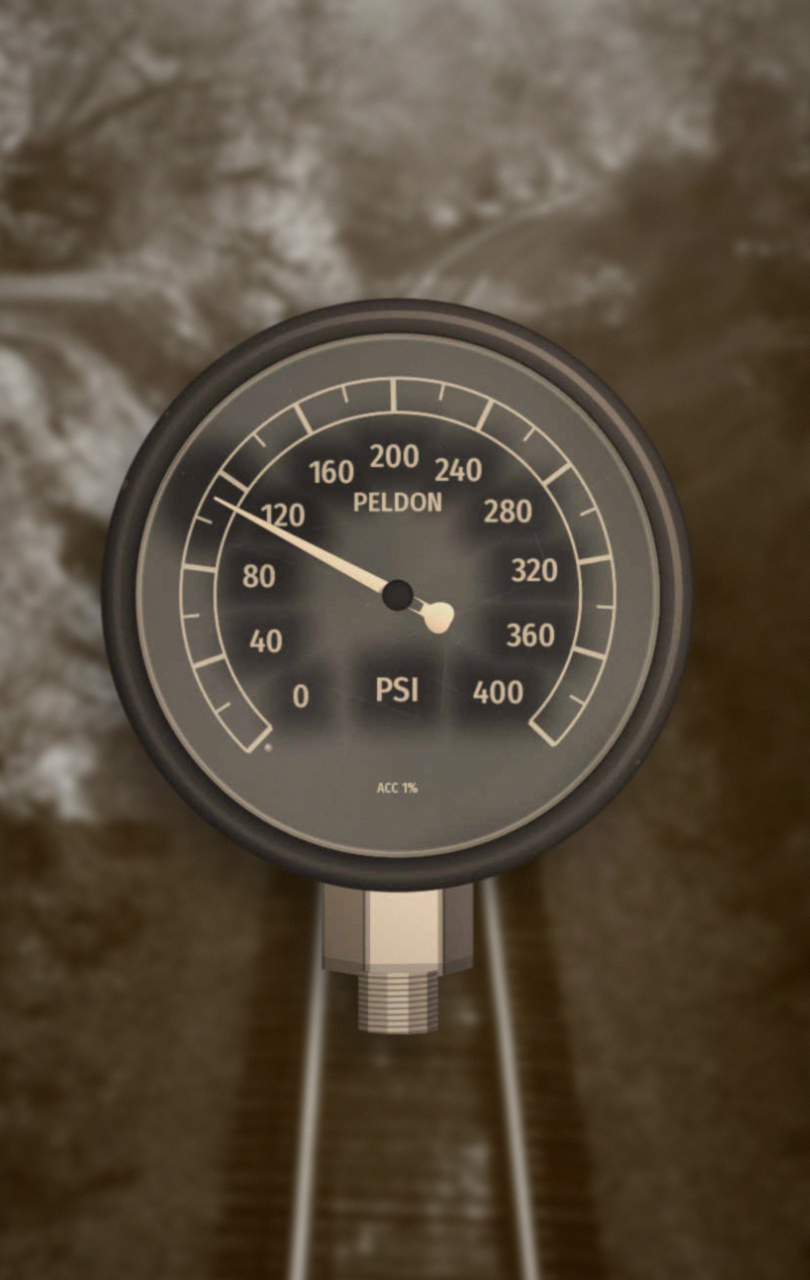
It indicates {"value": 110, "unit": "psi"}
